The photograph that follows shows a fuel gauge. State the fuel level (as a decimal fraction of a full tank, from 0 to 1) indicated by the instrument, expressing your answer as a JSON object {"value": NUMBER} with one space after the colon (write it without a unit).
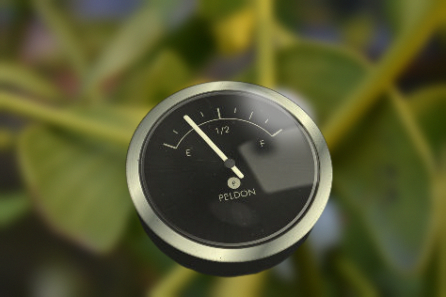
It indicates {"value": 0.25}
